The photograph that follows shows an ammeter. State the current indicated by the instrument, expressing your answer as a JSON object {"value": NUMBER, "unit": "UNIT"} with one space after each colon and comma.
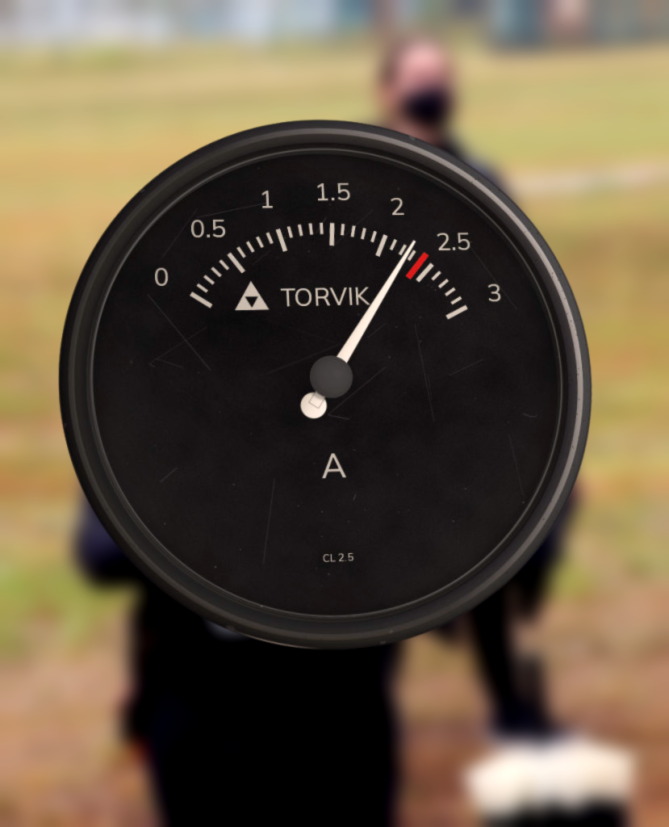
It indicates {"value": 2.25, "unit": "A"}
